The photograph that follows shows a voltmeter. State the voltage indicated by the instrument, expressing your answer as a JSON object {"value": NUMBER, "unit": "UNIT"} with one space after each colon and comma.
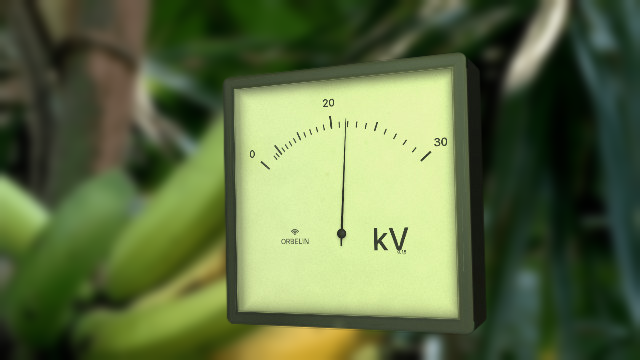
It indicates {"value": 22, "unit": "kV"}
